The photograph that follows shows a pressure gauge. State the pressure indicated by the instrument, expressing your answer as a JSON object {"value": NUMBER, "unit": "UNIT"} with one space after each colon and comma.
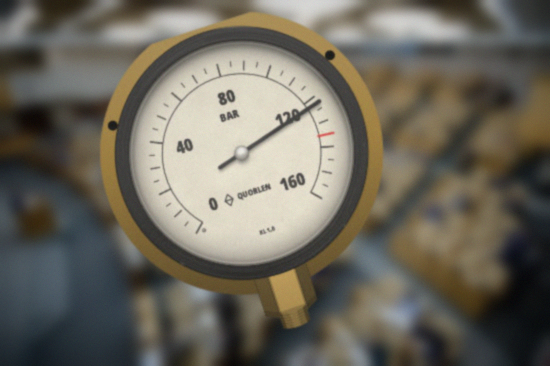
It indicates {"value": 122.5, "unit": "bar"}
